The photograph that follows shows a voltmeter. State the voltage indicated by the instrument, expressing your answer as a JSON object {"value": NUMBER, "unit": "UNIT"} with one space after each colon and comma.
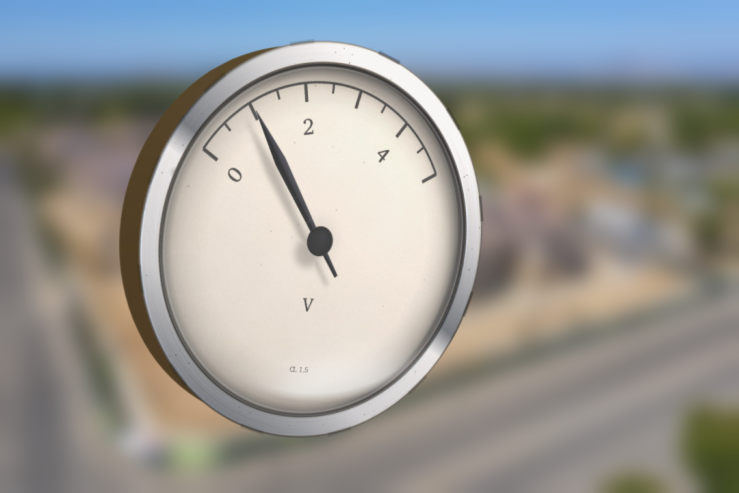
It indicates {"value": 1, "unit": "V"}
